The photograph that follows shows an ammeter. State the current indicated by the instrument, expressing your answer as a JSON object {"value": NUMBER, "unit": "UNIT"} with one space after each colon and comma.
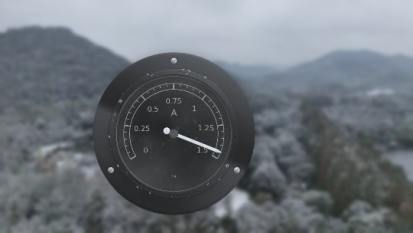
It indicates {"value": 1.45, "unit": "A"}
